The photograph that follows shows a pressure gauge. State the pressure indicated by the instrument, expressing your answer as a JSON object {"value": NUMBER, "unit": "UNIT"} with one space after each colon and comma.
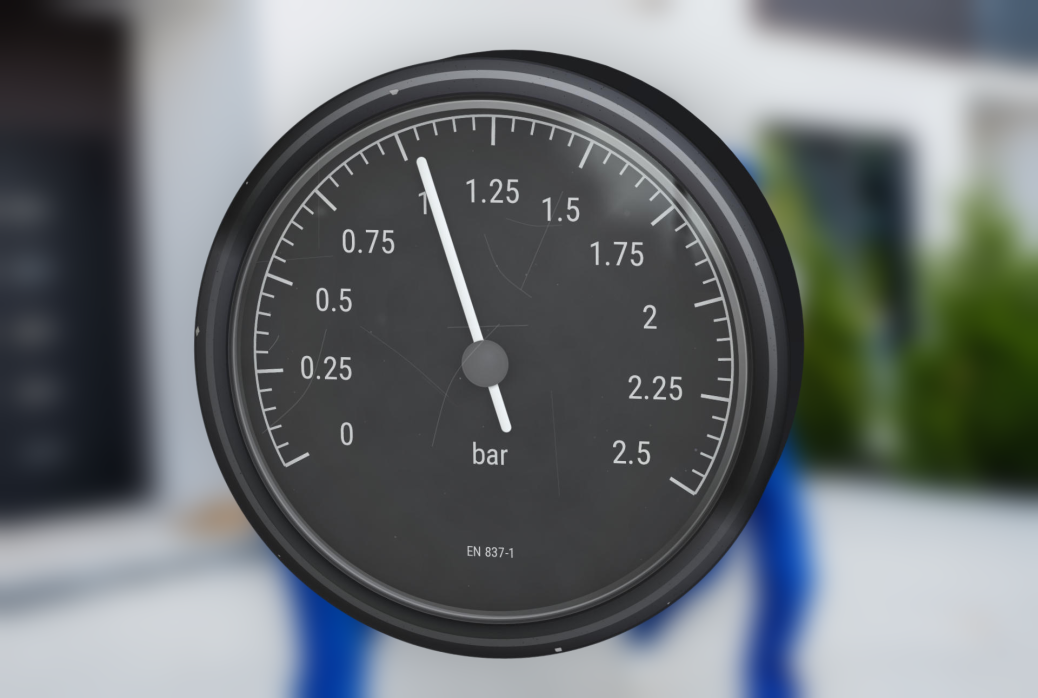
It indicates {"value": 1.05, "unit": "bar"}
